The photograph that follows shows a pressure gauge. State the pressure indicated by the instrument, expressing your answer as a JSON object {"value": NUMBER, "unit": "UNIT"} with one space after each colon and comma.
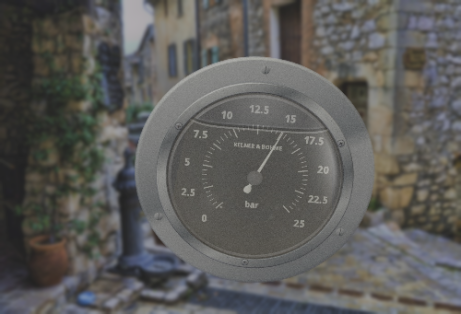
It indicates {"value": 15, "unit": "bar"}
